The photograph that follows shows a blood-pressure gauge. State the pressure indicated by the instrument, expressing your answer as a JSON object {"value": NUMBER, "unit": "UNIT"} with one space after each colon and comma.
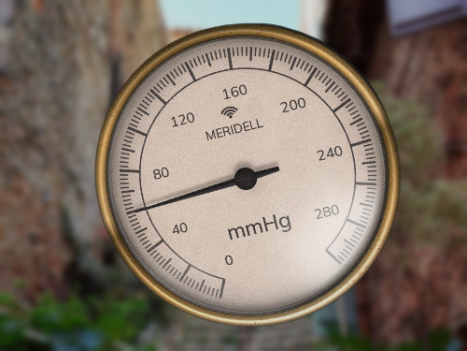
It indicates {"value": 60, "unit": "mmHg"}
